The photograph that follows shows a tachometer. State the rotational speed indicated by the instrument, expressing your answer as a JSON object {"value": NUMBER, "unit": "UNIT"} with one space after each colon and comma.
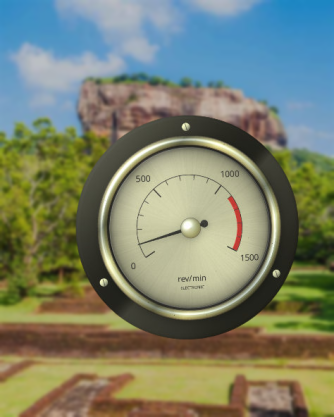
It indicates {"value": 100, "unit": "rpm"}
